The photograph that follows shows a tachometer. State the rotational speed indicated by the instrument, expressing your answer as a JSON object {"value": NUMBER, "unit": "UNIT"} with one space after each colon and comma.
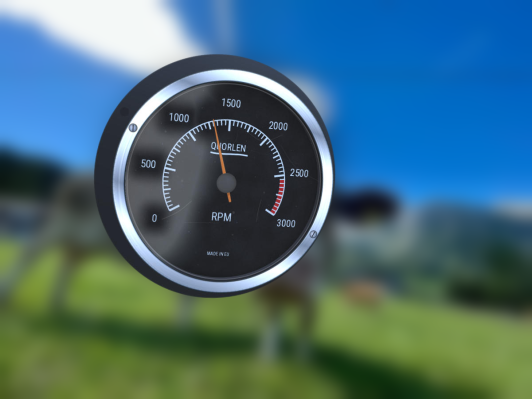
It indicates {"value": 1300, "unit": "rpm"}
